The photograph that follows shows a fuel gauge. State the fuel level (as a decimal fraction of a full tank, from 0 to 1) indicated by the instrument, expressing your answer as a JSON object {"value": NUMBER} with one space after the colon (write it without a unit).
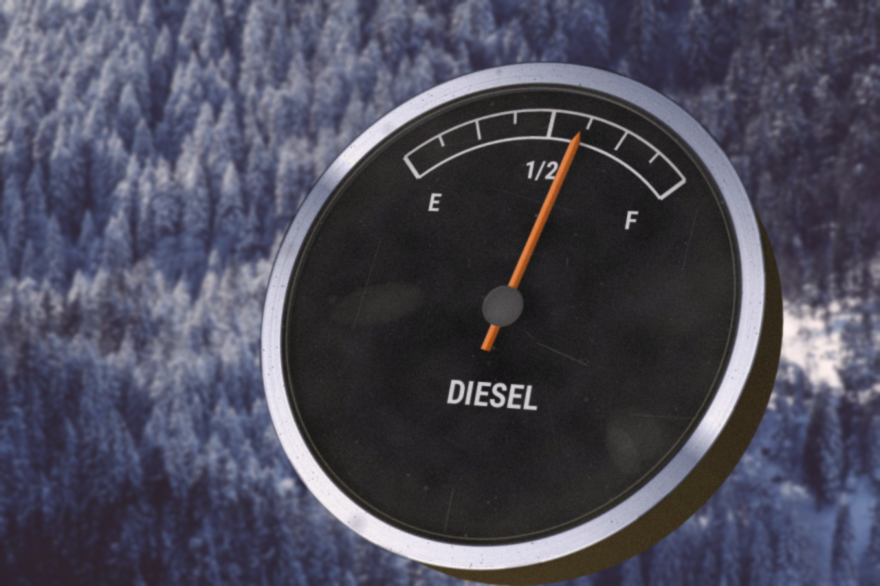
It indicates {"value": 0.625}
